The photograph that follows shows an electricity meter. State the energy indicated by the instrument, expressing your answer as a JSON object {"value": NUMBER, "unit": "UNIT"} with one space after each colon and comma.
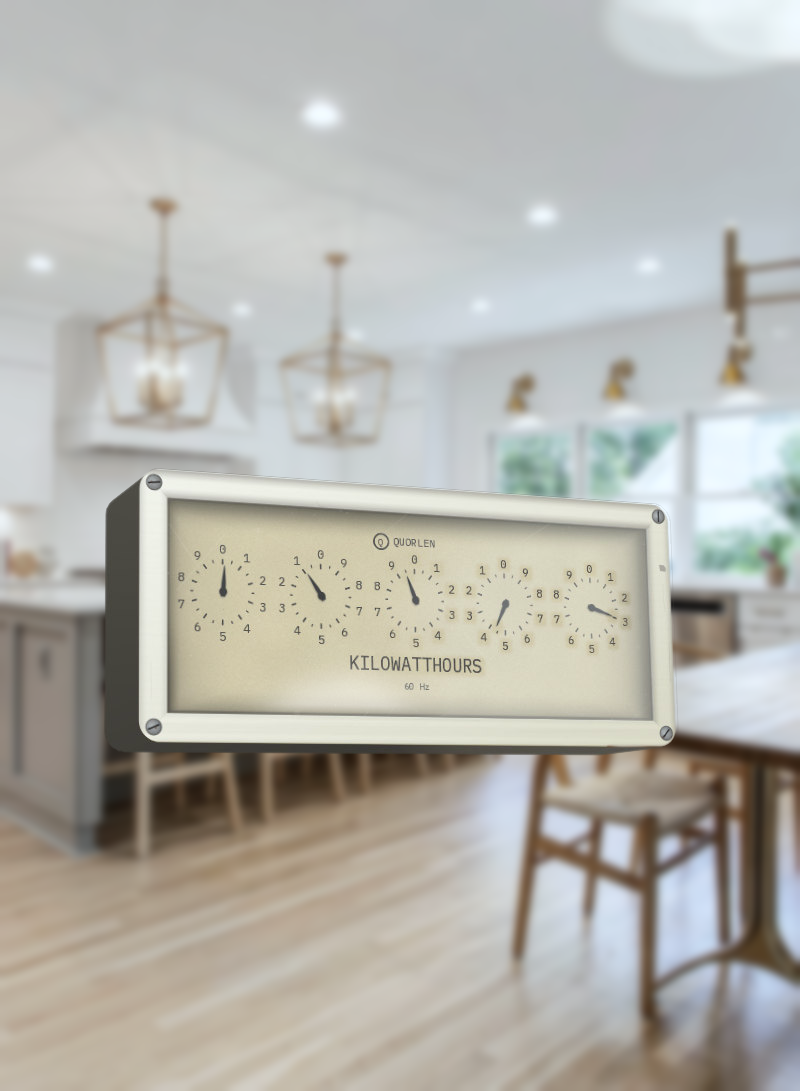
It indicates {"value": 943, "unit": "kWh"}
